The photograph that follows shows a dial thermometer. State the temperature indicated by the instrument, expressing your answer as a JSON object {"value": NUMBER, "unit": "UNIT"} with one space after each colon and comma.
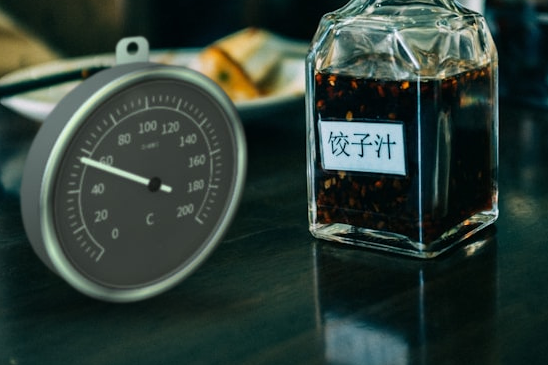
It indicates {"value": 56, "unit": "°C"}
